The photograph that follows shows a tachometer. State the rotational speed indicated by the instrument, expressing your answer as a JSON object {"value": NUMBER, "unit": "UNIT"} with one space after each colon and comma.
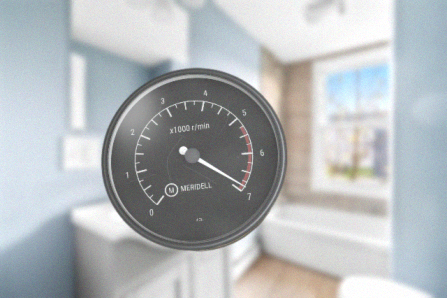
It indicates {"value": 6875, "unit": "rpm"}
